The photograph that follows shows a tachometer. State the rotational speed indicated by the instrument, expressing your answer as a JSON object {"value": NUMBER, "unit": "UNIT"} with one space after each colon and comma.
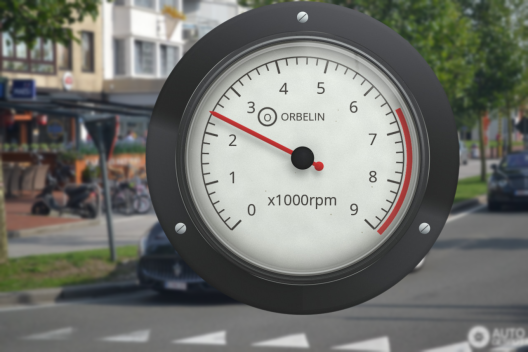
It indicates {"value": 2400, "unit": "rpm"}
